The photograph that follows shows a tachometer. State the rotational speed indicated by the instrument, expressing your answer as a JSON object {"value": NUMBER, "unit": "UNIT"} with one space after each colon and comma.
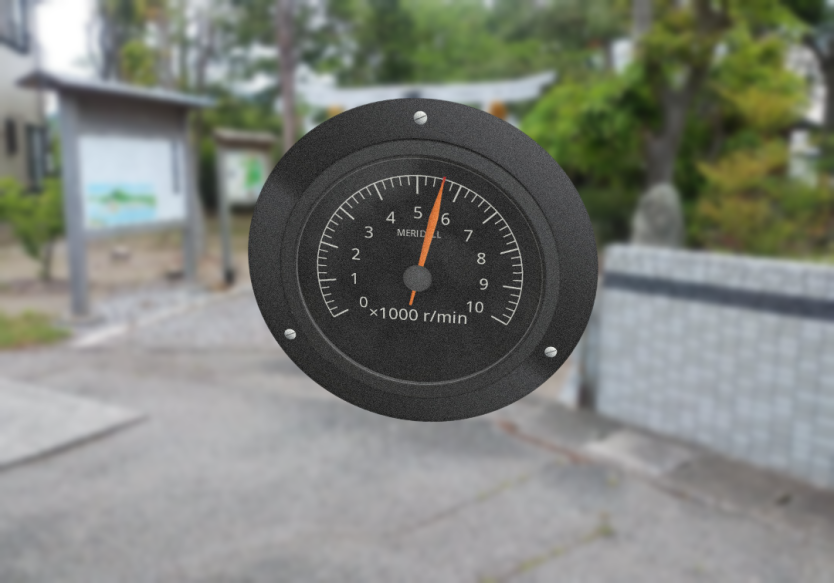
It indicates {"value": 5600, "unit": "rpm"}
